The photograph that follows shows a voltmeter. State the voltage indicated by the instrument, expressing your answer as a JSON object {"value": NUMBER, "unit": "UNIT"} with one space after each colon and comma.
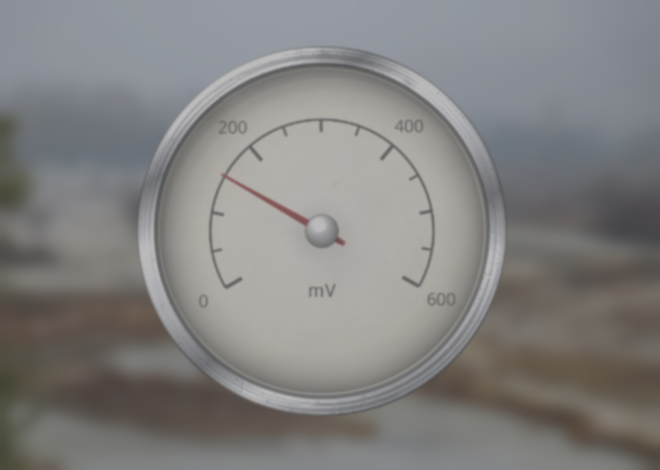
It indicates {"value": 150, "unit": "mV"}
